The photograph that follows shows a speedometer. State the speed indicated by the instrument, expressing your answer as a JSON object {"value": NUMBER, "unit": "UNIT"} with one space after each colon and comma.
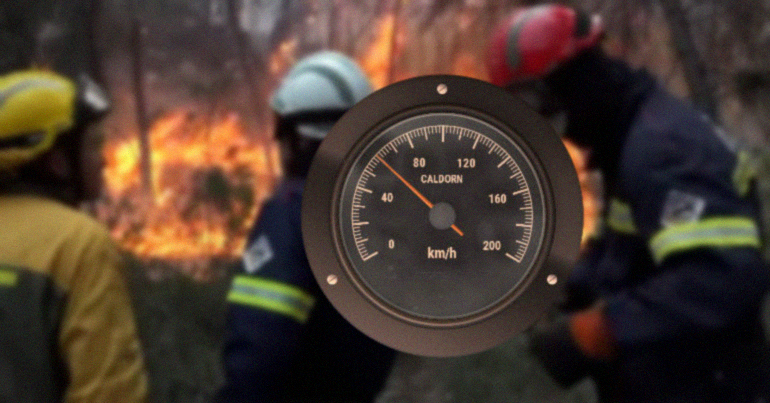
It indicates {"value": 60, "unit": "km/h"}
